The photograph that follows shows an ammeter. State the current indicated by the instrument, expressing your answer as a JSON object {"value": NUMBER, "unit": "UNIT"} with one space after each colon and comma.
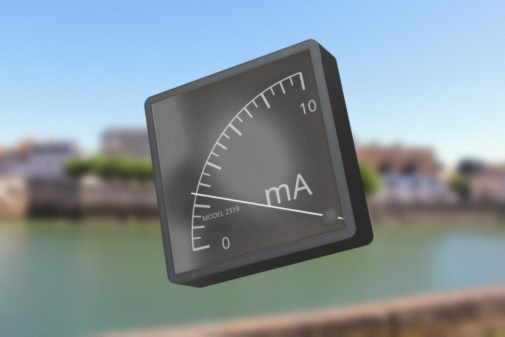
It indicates {"value": 2.5, "unit": "mA"}
